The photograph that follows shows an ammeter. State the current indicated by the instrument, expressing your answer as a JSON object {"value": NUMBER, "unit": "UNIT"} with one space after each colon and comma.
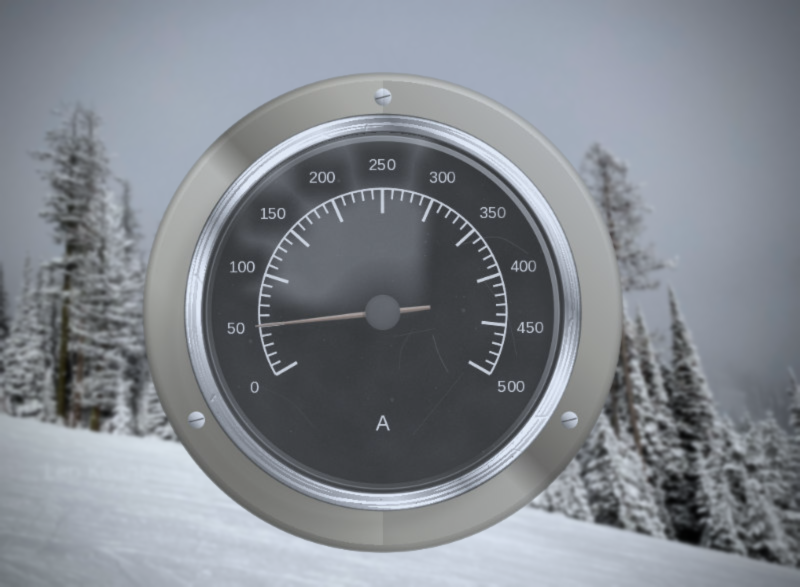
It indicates {"value": 50, "unit": "A"}
